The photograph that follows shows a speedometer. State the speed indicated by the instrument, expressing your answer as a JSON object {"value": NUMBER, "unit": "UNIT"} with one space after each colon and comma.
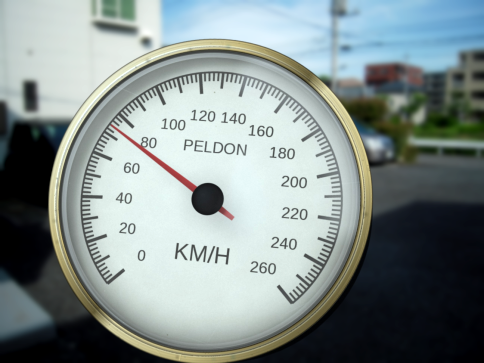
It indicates {"value": 74, "unit": "km/h"}
